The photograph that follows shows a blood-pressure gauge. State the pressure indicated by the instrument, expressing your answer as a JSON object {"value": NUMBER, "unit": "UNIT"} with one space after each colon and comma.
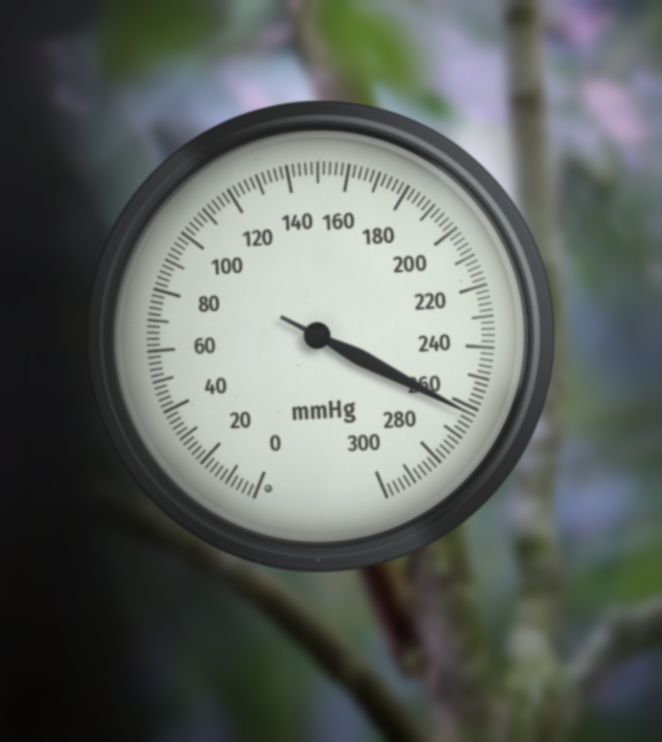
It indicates {"value": 262, "unit": "mmHg"}
